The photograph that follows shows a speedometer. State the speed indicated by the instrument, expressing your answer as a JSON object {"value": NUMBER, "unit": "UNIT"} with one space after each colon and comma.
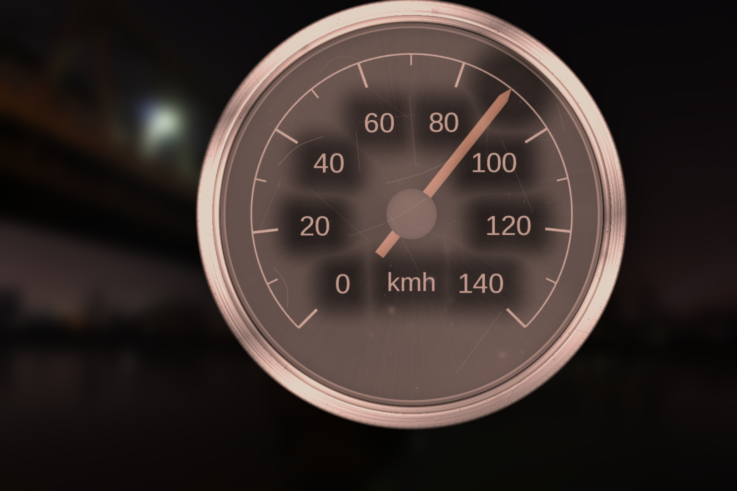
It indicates {"value": 90, "unit": "km/h"}
